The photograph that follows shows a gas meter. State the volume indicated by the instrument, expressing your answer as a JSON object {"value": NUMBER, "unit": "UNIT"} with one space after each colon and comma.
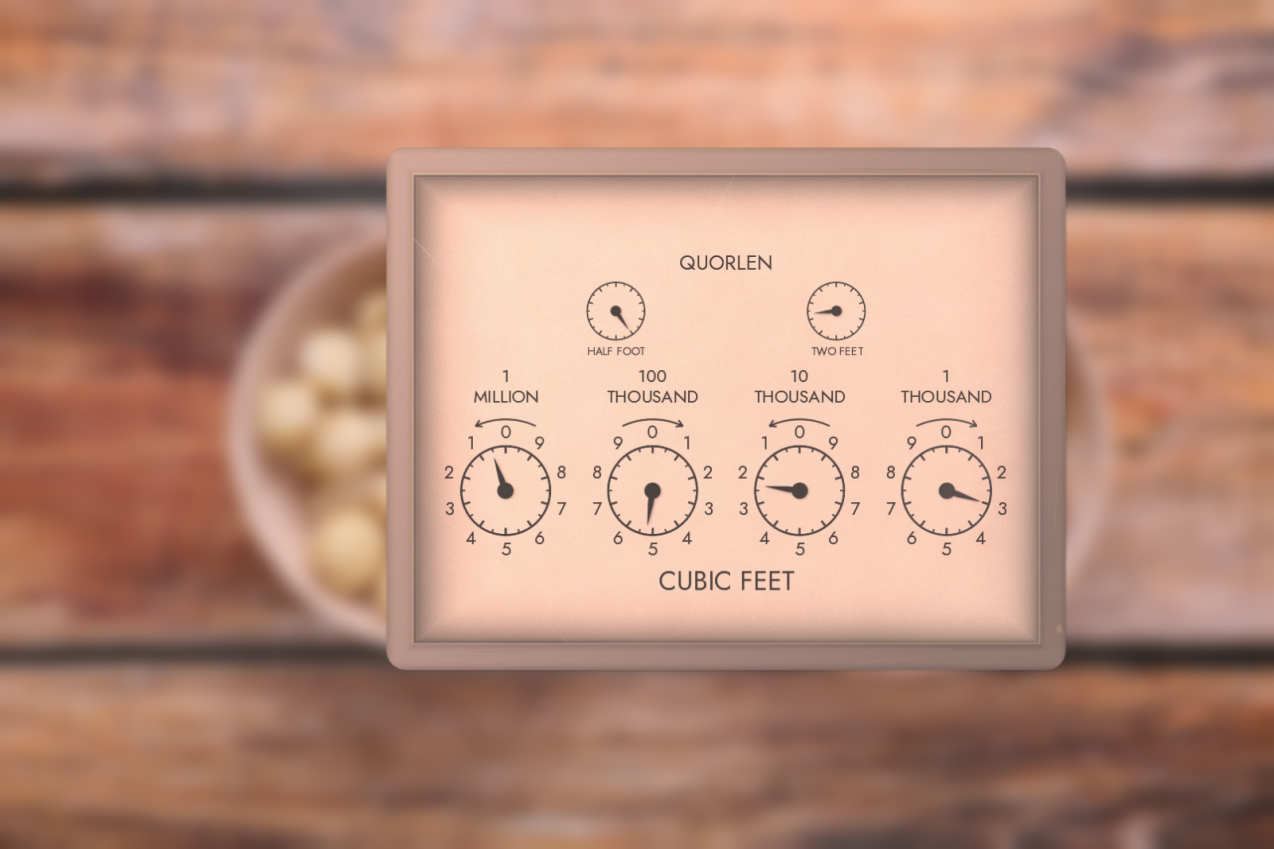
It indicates {"value": 52300, "unit": "ft³"}
